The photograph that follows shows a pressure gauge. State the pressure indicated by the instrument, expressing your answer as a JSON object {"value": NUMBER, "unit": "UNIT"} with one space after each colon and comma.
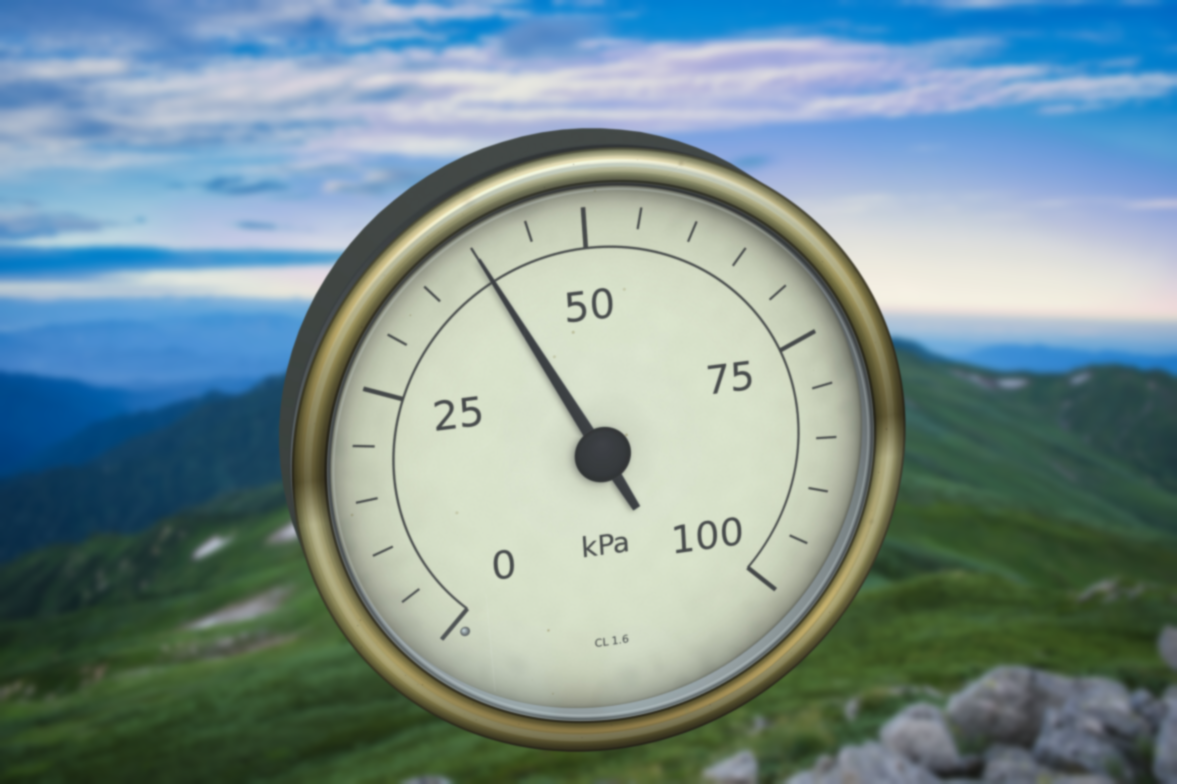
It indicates {"value": 40, "unit": "kPa"}
